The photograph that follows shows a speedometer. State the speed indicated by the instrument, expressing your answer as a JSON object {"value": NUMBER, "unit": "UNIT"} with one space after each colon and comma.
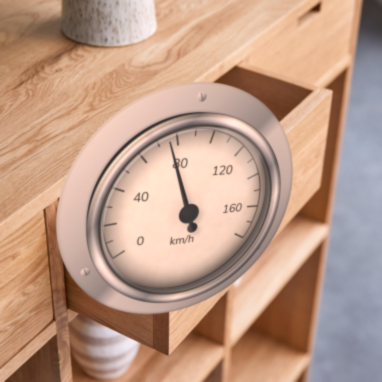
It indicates {"value": 75, "unit": "km/h"}
